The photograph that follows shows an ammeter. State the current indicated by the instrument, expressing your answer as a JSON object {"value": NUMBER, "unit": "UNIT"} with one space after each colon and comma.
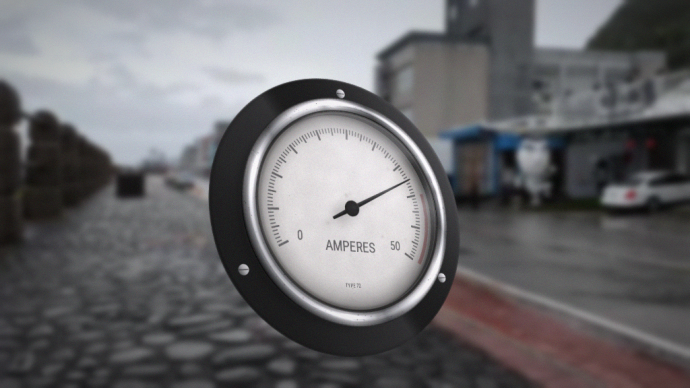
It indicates {"value": 37.5, "unit": "A"}
